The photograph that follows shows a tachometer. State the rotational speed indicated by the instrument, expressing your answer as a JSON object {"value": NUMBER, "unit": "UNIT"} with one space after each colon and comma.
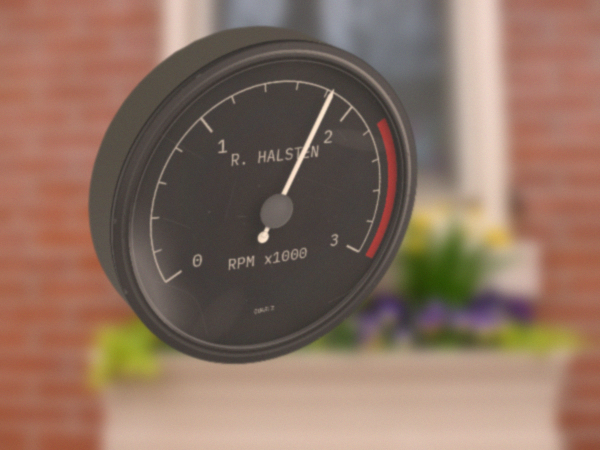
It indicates {"value": 1800, "unit": "rpm"}
